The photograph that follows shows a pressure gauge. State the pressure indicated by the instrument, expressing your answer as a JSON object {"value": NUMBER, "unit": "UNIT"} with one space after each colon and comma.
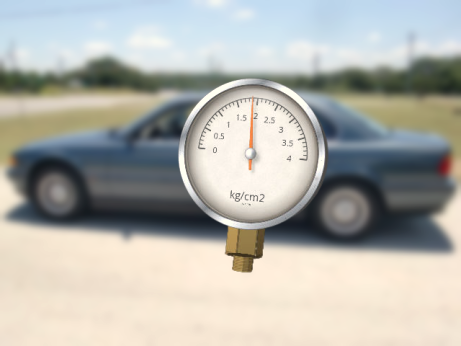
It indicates {"value": 1.9, "unit": "kg/cm²"}
